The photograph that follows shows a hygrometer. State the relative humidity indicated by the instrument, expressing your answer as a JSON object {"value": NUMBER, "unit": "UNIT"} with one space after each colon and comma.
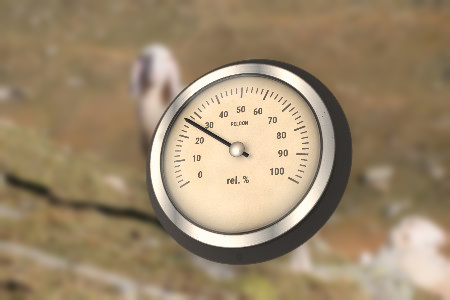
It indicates {"value": 26, "unit": "%"}
